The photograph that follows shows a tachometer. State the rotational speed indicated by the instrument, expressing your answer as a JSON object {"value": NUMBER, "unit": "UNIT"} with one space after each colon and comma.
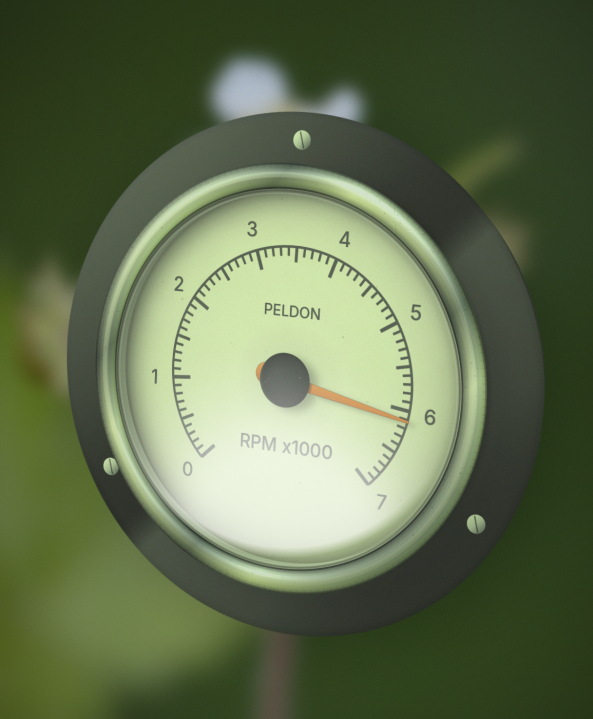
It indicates {"value": 6100, "unit": "rpm"}
